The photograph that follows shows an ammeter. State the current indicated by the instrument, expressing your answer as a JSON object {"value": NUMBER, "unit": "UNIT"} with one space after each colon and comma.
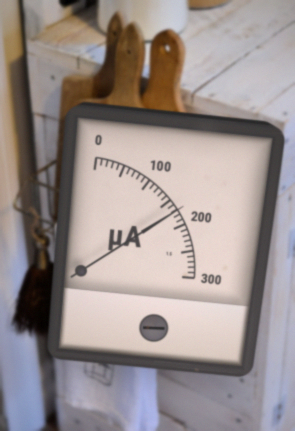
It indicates {"value": 170, "unit": "µA"}
